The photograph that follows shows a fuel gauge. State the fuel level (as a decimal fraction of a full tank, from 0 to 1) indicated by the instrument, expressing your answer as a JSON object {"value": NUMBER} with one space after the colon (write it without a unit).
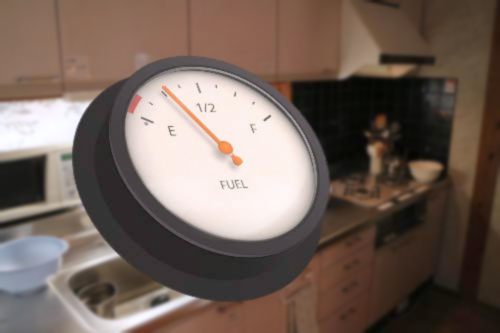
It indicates {"value": 0.25}
